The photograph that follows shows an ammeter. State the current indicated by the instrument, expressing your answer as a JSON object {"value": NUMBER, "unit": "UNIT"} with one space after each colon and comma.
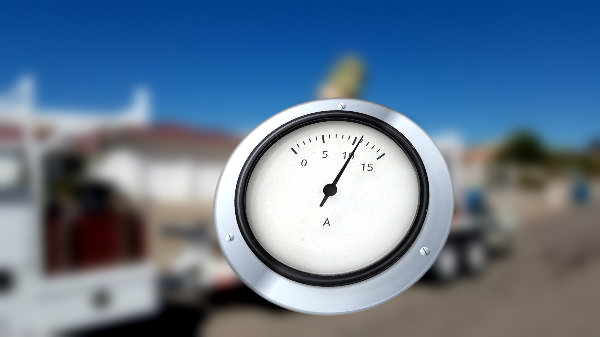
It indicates {"value": 11, "unit": "A"}
